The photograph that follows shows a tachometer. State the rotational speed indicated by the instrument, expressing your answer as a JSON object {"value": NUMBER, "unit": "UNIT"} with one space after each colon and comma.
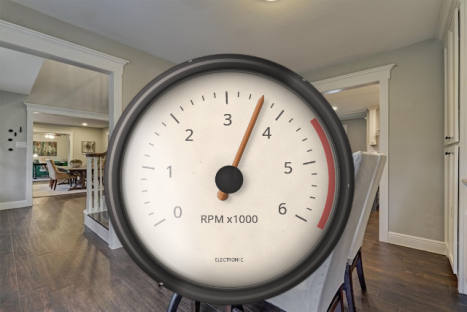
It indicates {"value": 3600, "unit": "rpm"}
